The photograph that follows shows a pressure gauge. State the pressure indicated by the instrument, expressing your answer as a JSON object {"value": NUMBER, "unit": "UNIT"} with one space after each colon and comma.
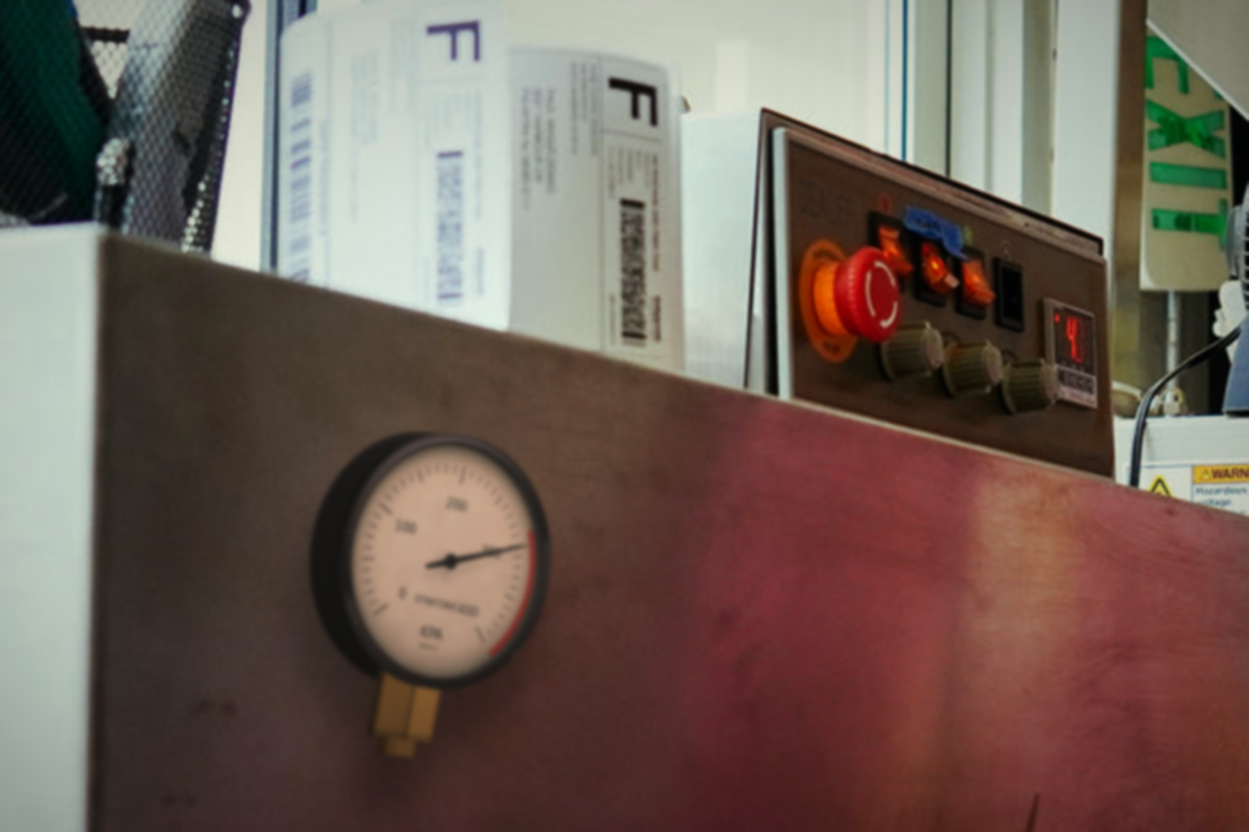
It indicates {"value": 300, "unit": "kPa"}
